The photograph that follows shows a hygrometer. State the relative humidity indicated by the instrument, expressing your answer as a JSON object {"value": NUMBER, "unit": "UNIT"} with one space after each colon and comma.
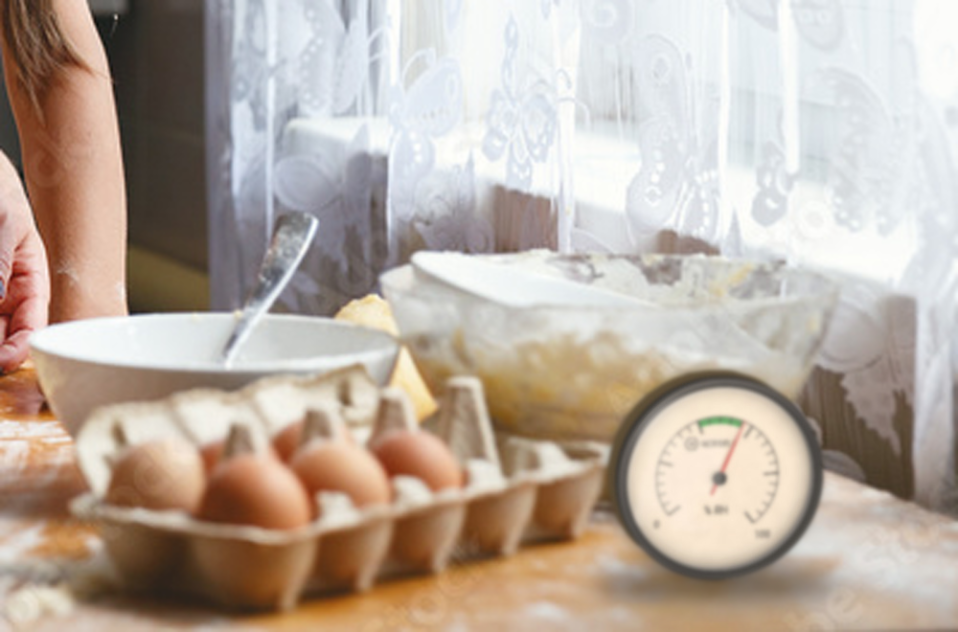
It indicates {"value": 56, "unit": "%"}
